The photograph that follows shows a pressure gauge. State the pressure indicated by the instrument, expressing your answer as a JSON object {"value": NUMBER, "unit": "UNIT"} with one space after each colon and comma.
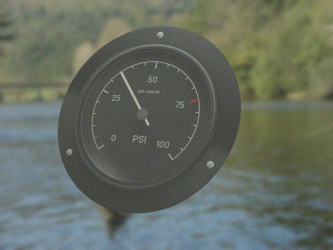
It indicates {"value": 35, "unit": "psi"}
